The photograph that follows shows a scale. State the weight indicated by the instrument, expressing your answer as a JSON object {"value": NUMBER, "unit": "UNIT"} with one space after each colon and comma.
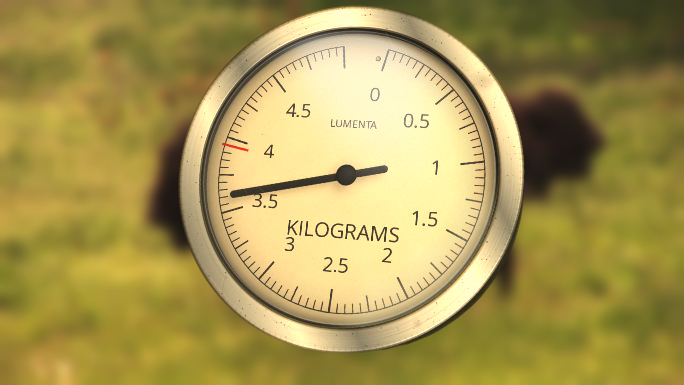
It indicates {"value": 3.6, "unit": "kg"}
